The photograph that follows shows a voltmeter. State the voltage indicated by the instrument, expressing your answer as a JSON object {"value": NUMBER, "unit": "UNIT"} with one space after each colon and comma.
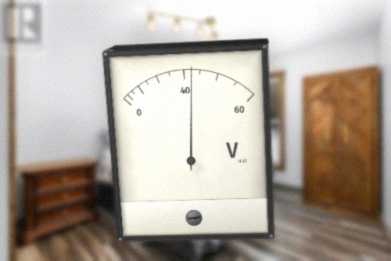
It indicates {"value": 42.5, "unit": "V"}
